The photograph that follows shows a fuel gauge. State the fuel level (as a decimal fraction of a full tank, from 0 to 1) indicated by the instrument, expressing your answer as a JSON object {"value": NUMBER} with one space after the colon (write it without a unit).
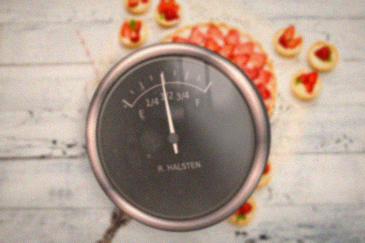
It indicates {"value": 0.5}
